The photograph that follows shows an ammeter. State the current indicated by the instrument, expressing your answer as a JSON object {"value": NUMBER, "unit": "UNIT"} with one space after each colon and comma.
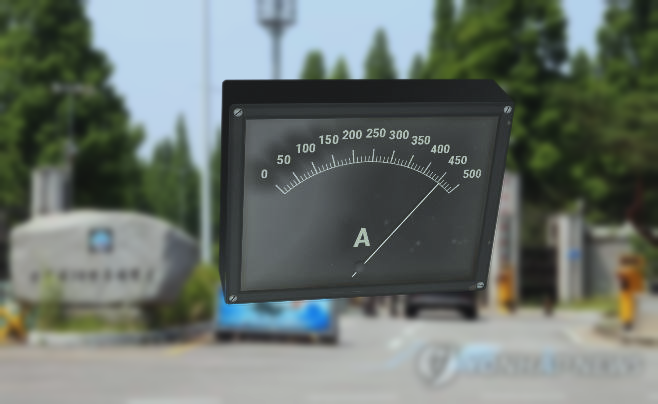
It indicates {"value": 450, "unit": "A"}
